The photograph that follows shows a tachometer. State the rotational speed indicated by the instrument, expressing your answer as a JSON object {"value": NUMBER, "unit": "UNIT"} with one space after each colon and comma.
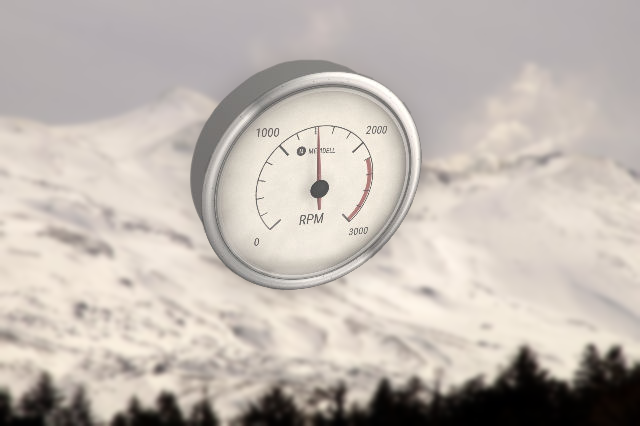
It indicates {"value": 1400, "unit": "rpm"}
